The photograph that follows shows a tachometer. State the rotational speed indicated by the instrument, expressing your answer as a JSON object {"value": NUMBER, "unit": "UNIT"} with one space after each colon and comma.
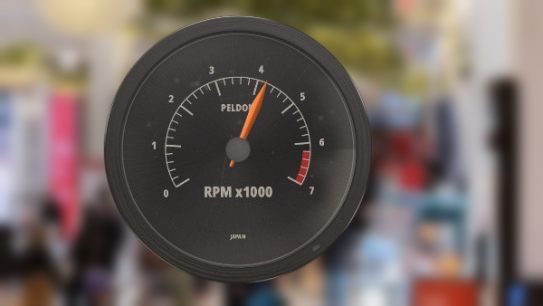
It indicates {"value": 4200, "unit": "rpm"}
